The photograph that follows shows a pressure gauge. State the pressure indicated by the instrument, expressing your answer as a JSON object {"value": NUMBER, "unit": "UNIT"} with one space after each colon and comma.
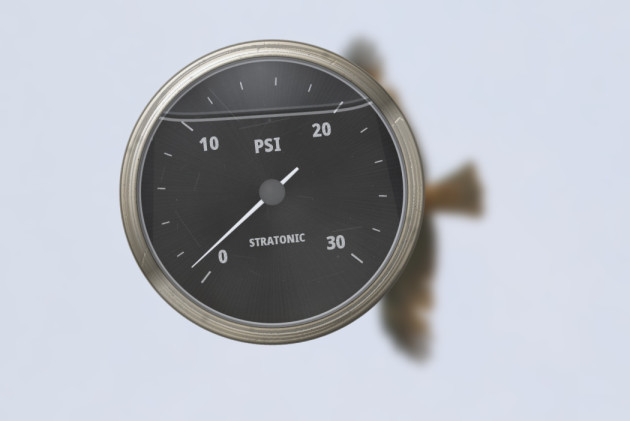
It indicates {"value": 1, "unit": "psi"}
